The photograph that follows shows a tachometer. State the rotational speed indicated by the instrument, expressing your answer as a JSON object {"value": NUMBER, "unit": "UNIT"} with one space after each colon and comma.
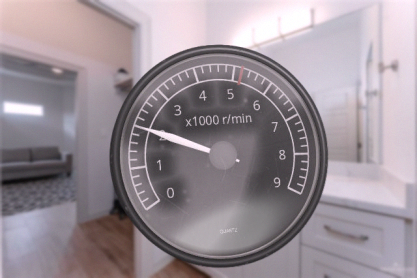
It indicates {"value": 2000, "unit": "rpm"}
